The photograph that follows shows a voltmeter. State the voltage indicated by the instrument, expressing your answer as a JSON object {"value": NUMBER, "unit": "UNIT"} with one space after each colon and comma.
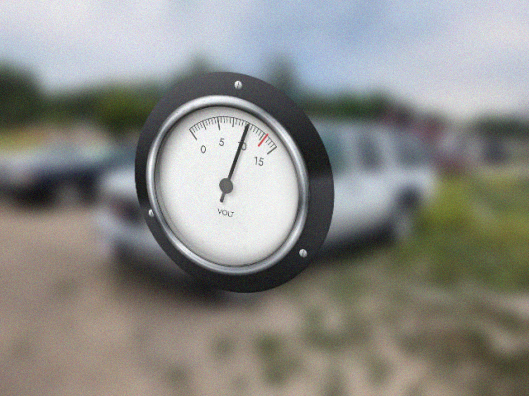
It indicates {"value": 10, "unit": "V"}
